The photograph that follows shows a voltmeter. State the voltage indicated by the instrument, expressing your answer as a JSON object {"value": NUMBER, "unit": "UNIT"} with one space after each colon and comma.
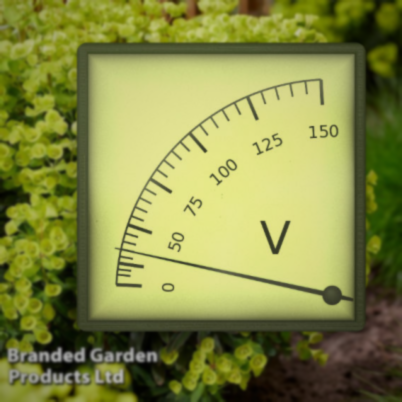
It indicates {"value": 35, "unit": "V"}
